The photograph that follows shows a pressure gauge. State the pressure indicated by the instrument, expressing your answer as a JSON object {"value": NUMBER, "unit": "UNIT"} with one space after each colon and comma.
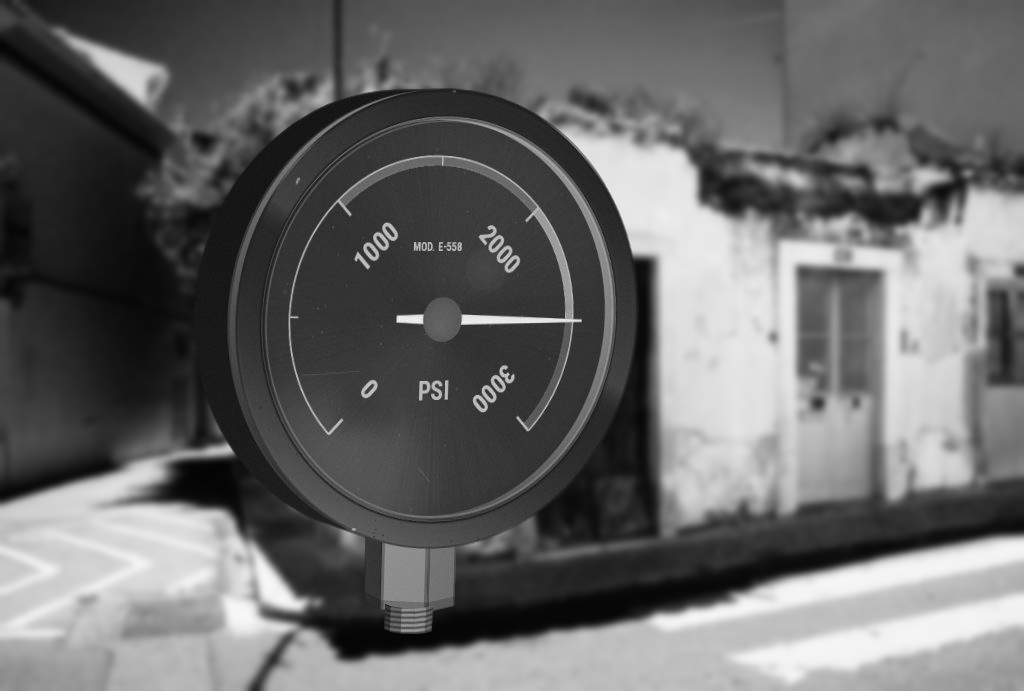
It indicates {"value": 2500, "unit": "psi"}
